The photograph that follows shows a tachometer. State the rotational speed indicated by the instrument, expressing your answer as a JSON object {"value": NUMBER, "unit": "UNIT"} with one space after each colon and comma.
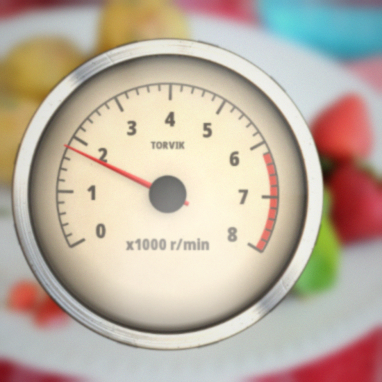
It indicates {"value": 1800, "unit": "rpm"}
